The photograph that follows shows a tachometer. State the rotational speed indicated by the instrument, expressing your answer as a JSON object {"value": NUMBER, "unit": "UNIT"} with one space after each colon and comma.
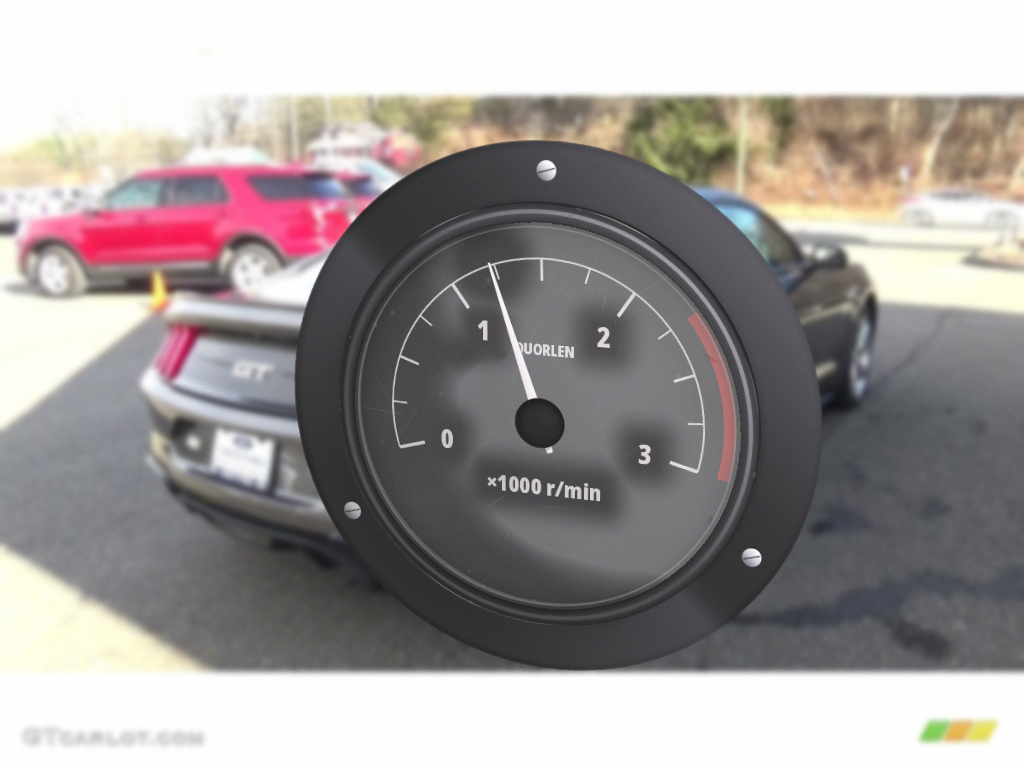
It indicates {"value": 1250, "unit": "rpm"}
